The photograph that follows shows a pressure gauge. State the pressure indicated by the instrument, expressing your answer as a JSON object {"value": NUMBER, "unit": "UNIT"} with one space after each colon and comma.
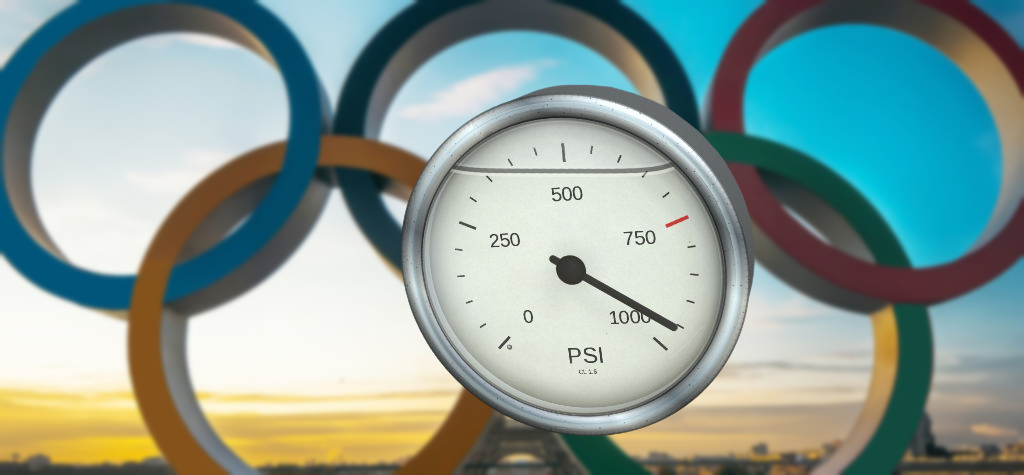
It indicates {"value": 950, "unit": "psi"}
